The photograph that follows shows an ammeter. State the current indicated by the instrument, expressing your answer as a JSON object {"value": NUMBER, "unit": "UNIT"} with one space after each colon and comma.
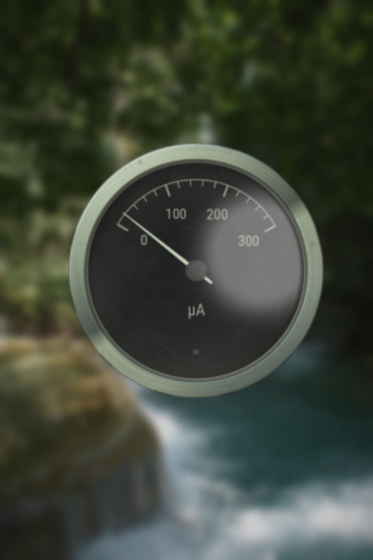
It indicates {"value": 20, "unit": "µA"}
